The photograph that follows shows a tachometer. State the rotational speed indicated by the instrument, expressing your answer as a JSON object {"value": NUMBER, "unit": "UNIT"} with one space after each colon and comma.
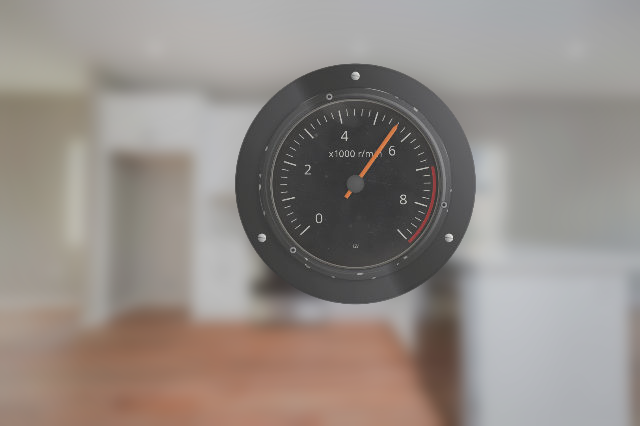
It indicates {"value": 5600, "unit": "rpm"}
